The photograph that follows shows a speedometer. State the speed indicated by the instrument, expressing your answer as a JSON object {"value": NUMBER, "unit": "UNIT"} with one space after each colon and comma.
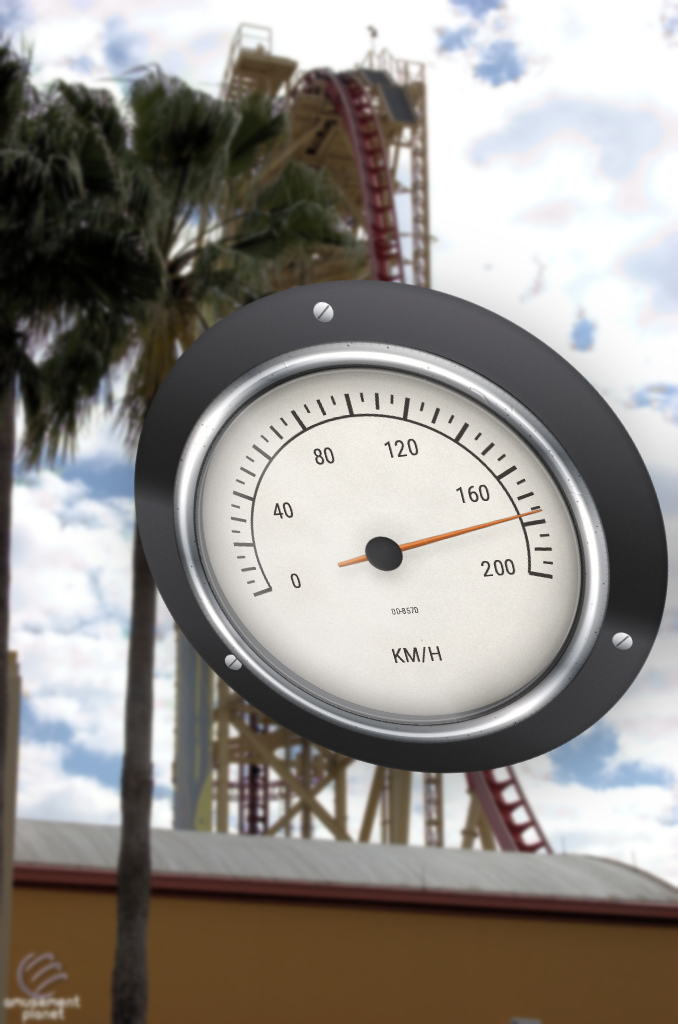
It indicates {"value": 175, "unit": "km/h"}
